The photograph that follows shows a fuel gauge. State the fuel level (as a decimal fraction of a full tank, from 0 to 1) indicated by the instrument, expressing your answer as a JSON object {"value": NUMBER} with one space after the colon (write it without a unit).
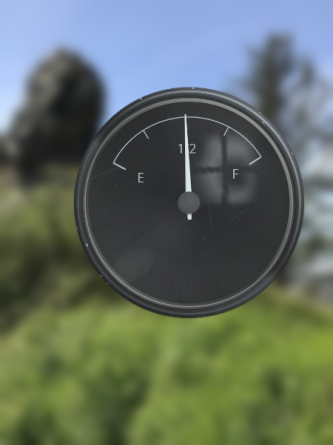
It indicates {"value": 0.5}
